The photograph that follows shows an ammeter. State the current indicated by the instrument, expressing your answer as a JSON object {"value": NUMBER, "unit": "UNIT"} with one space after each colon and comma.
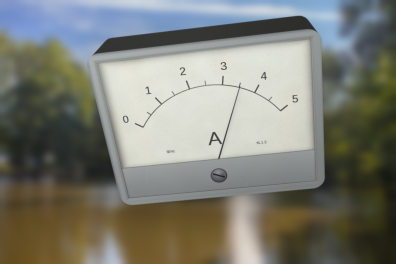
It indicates {"value": 3.5, "unit": "A"}
